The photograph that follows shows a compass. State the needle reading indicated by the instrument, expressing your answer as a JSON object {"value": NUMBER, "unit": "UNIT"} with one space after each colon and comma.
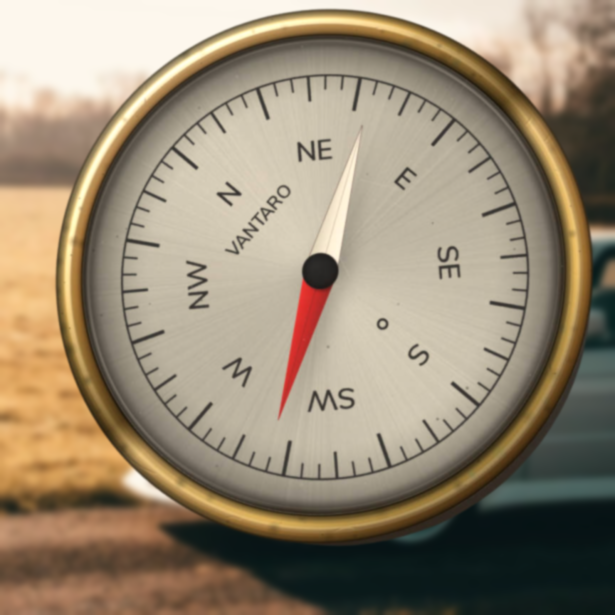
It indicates {"value": 245, "unit": "°"}
